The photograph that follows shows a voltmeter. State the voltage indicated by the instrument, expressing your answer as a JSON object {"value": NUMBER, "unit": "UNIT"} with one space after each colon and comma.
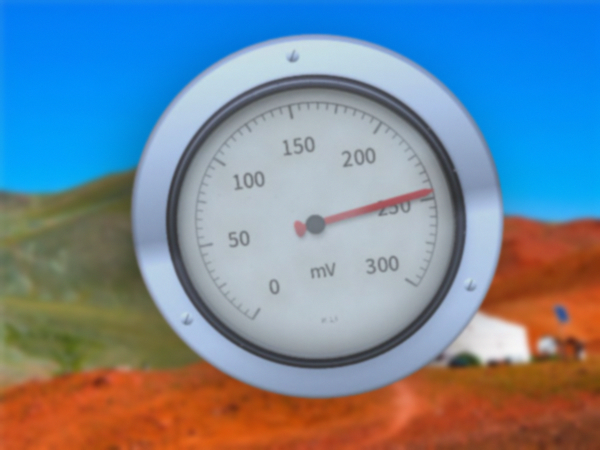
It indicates {"value": 245, "unit": "mV"}
